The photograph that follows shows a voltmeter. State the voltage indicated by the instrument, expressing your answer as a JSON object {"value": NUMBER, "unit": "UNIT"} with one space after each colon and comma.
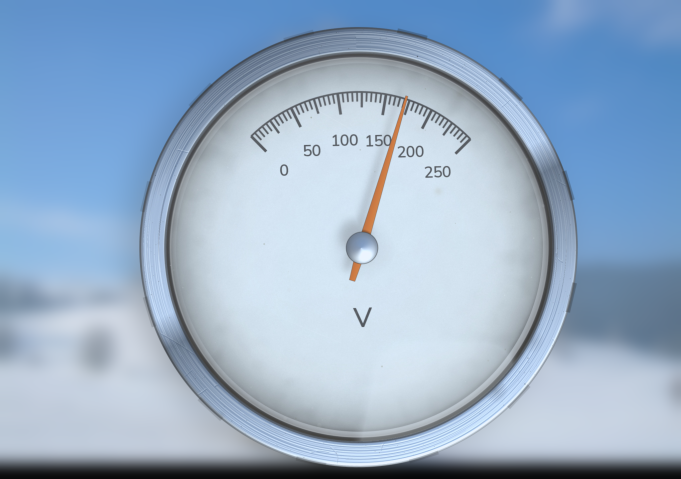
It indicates {"value": 170, "unit": "V"}
